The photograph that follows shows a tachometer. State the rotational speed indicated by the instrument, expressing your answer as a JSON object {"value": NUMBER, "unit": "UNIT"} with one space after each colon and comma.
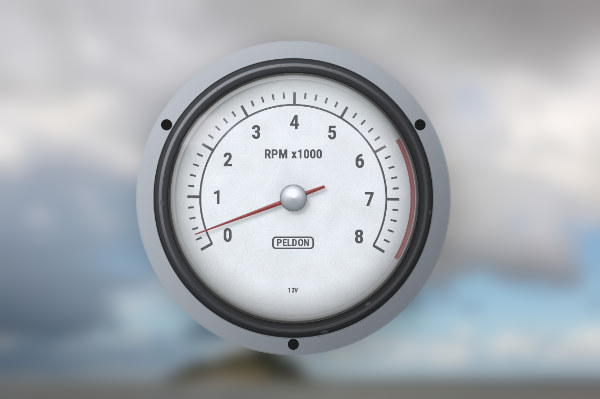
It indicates {"value": 300, "unit": "rpm"}
